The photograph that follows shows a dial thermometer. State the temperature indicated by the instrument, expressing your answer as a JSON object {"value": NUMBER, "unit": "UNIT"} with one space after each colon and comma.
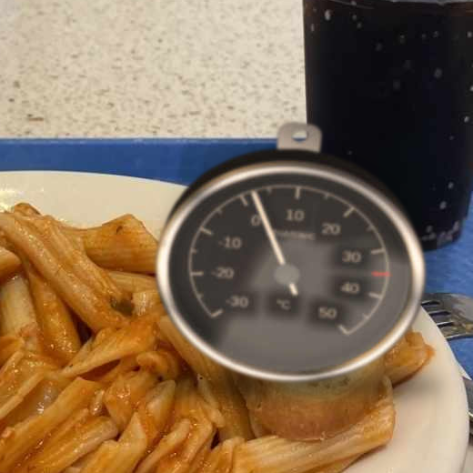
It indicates {"value": 2.5, "unit": "°C"}
